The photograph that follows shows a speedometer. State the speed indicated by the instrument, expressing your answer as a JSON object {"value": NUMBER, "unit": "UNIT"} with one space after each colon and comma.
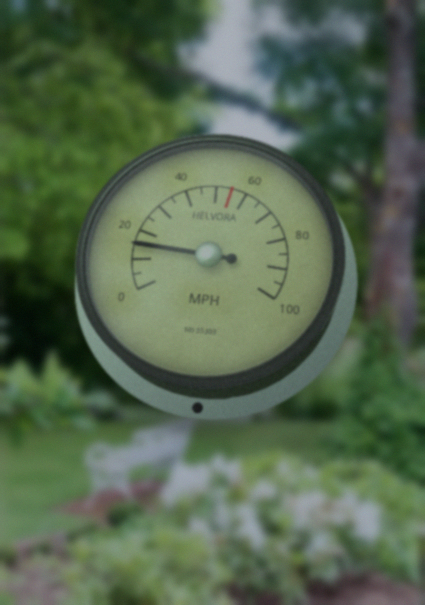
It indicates {"value": 15, "unit": "mph"}
